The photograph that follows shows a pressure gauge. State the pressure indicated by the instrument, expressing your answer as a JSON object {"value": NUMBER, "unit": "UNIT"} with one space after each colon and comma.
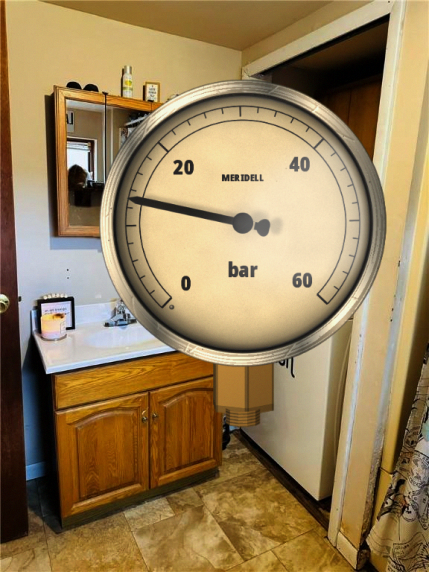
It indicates {"value": 13, "unit": "bar"}
